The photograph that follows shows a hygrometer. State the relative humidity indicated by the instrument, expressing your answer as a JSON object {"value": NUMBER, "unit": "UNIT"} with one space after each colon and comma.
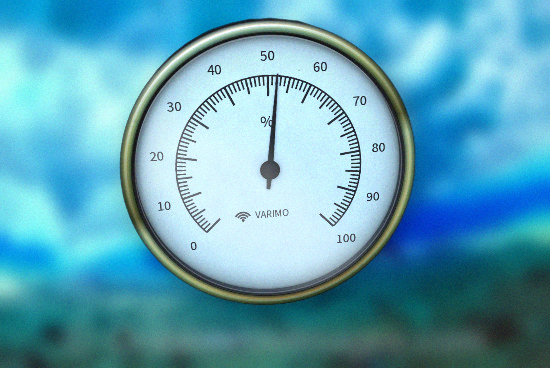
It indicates {"value": 52, "unit": "%"}
